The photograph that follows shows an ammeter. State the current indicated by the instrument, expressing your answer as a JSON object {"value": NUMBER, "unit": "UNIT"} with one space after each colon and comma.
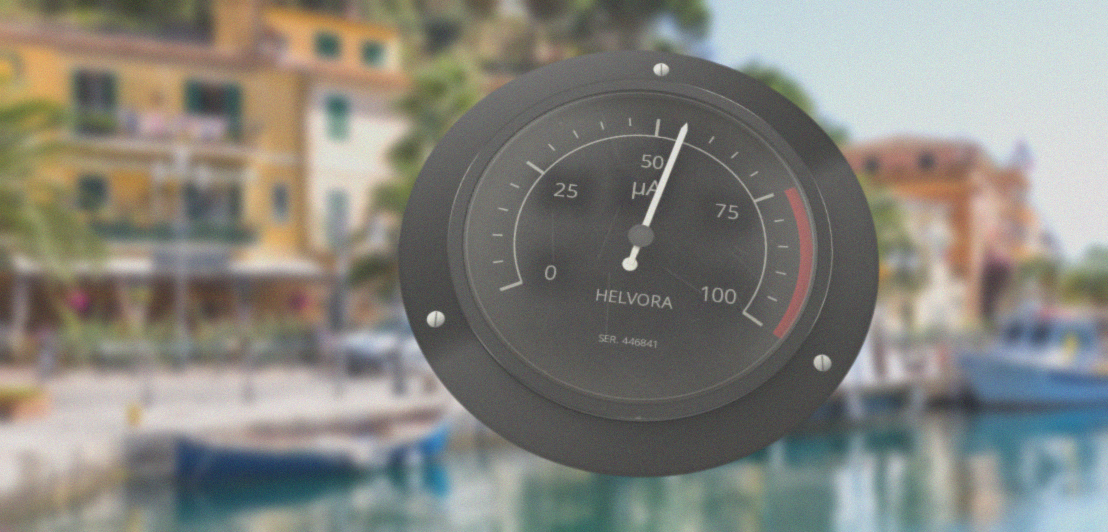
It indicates {"value": 55, "unit": "µA"}
